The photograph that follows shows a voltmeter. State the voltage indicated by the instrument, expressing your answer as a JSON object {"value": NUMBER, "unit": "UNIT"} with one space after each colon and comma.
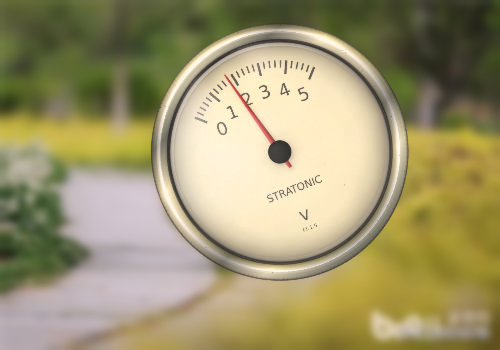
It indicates {"value": 1.8, "unit": "V"}
